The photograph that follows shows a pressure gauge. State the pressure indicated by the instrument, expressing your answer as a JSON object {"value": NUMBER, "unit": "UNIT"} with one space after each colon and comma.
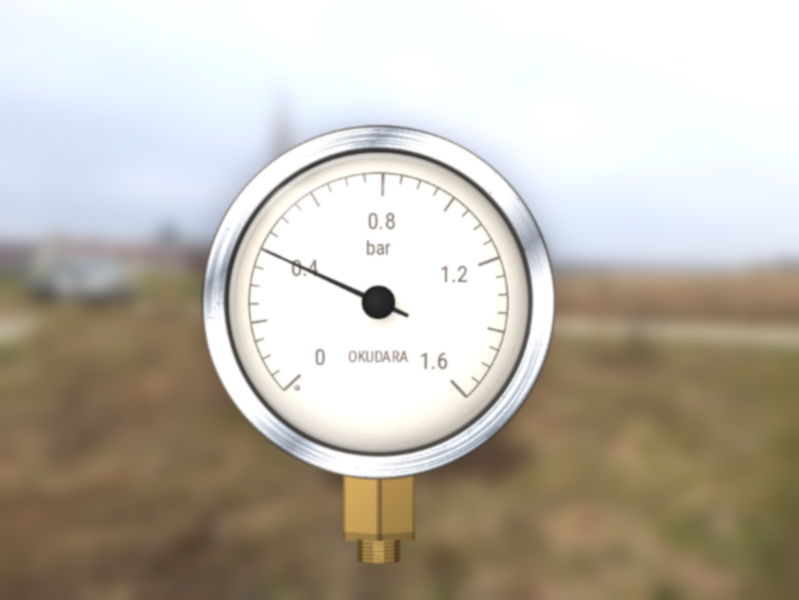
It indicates {"value": 0.4, "unit": "bar"}
